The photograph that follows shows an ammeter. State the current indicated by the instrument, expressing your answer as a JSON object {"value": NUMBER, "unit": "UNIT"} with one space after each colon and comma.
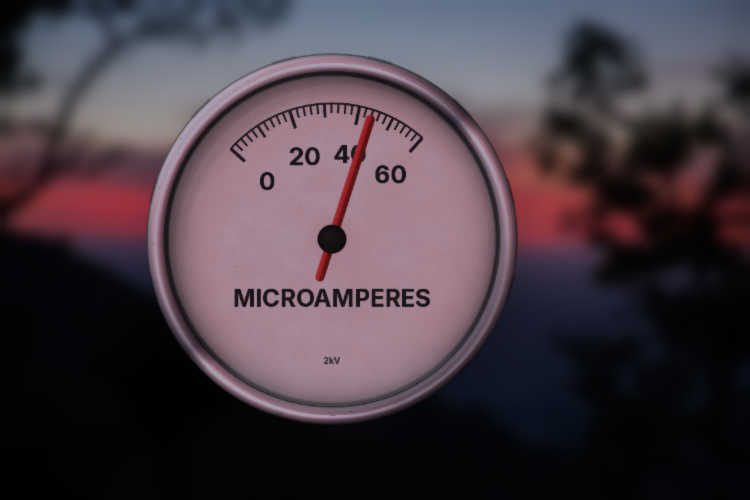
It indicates {"value": 44, "unit": "µA"}
